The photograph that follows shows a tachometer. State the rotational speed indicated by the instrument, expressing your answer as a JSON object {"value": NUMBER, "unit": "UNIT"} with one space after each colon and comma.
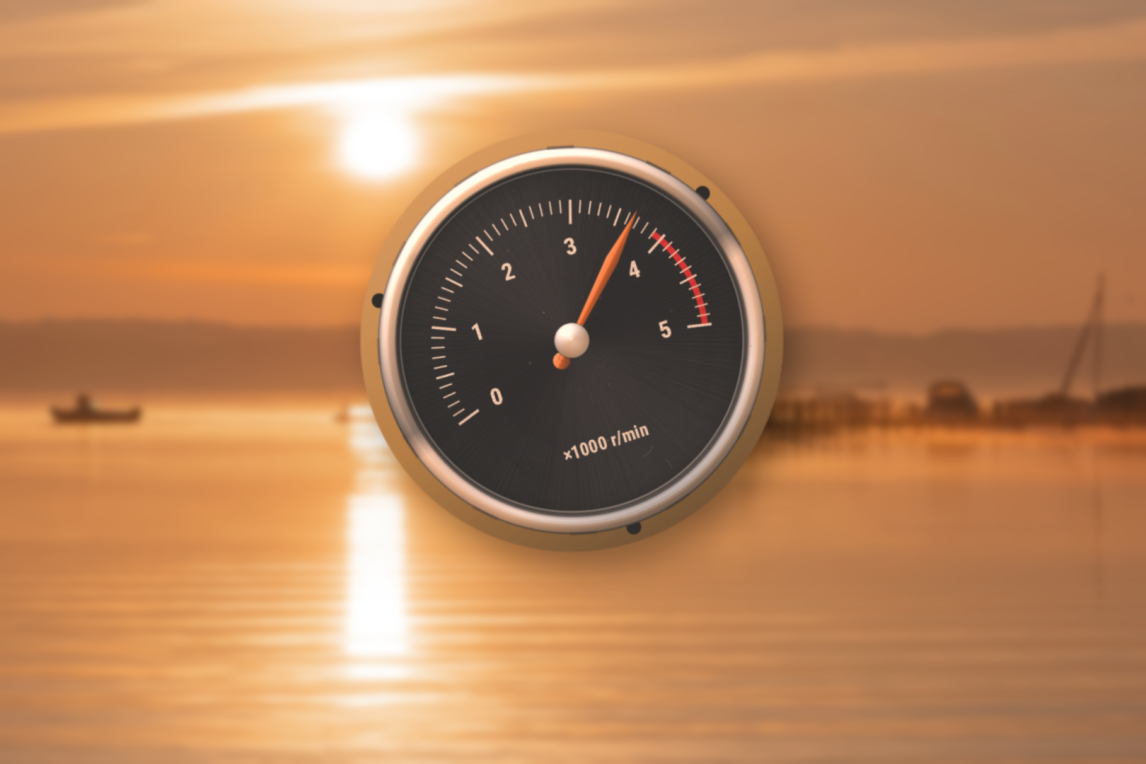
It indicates {"value": 3650, "unit": "rpm"}
